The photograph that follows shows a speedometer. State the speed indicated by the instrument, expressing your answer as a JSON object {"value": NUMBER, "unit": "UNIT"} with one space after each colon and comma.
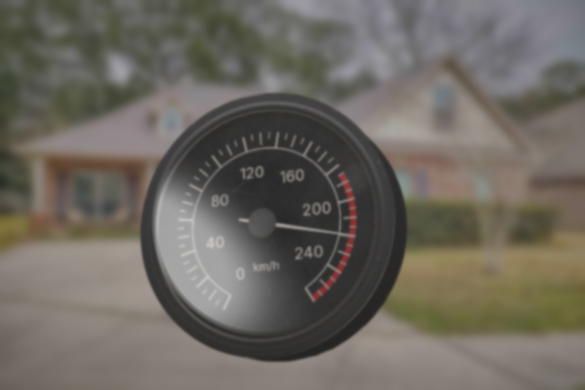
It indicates {"value": 220, "unit": "km/h"}
